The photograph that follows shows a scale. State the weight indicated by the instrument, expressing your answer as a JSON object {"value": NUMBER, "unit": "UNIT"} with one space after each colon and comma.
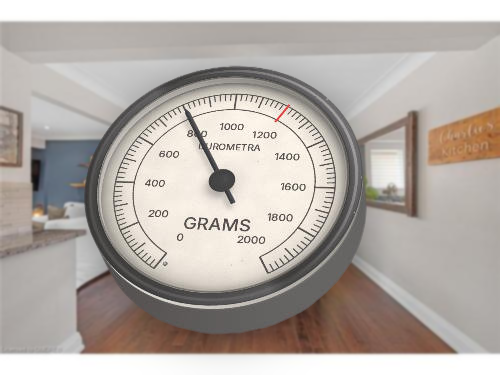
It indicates {"value": 800, "unit": "g"}
